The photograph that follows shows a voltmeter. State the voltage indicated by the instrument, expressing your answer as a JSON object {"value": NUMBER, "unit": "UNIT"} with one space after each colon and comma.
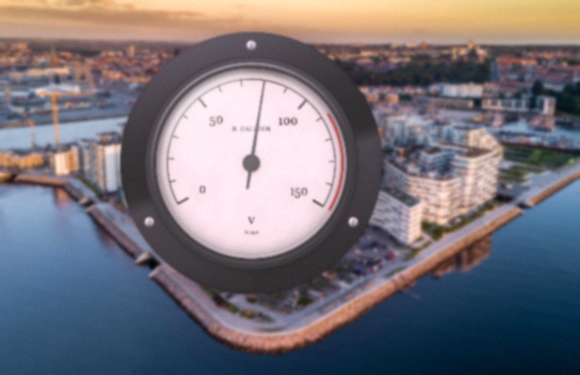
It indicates {"value": 80, "unit": "V"}
